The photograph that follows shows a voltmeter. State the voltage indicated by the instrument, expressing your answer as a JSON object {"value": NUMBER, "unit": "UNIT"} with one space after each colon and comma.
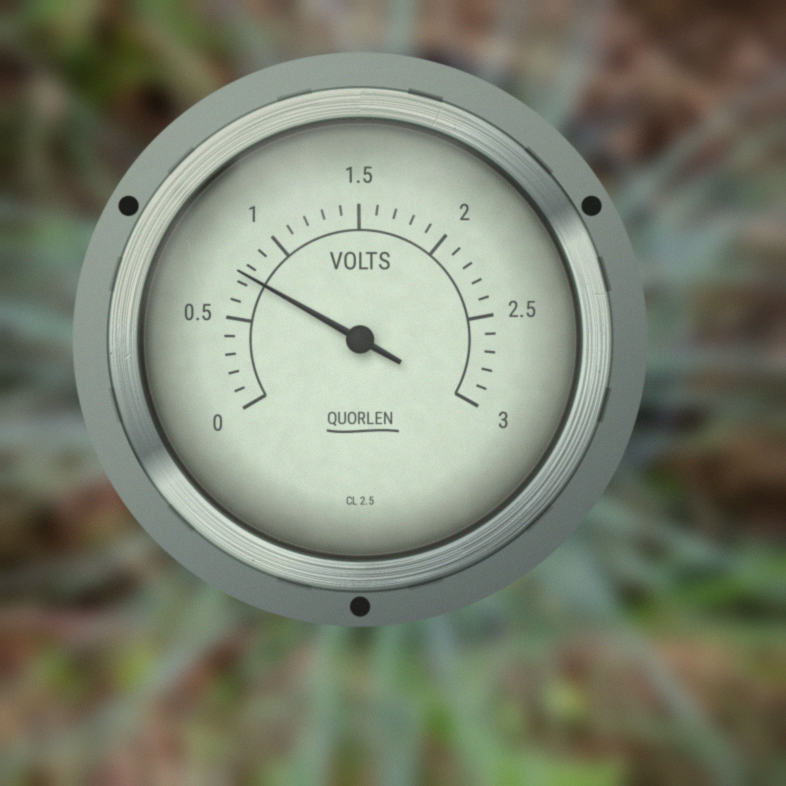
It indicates {"value": 0.75, "unit": "V"}
